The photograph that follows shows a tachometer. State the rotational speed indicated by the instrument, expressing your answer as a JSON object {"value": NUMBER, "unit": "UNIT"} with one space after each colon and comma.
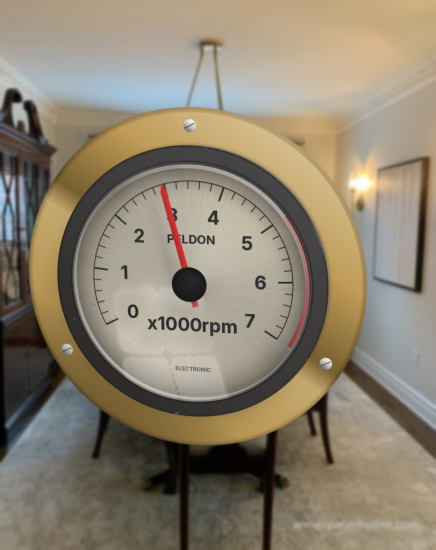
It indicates {"value": 3000, "unit": "rpm"}
